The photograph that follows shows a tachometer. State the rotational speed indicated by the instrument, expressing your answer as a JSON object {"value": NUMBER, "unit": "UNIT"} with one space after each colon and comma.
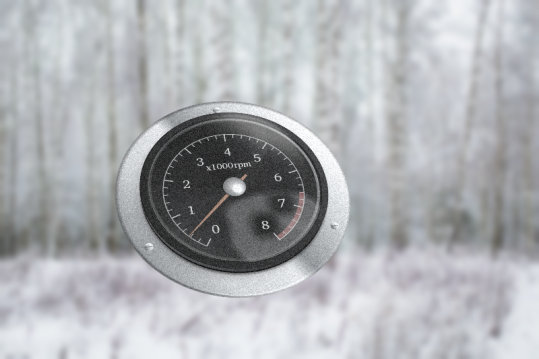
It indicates {"value": 400, "unit": "rpm"}
